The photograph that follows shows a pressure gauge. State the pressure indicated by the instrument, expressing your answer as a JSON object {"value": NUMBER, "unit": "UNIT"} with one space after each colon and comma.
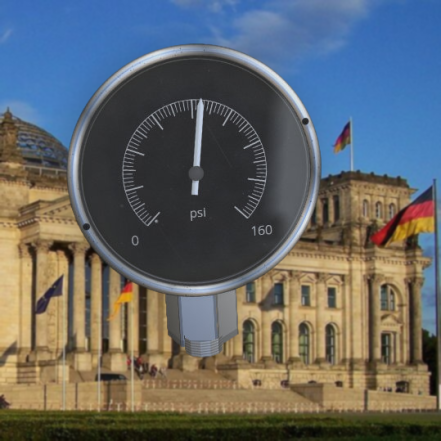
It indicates {"value": 84, "unit": "psi"}
